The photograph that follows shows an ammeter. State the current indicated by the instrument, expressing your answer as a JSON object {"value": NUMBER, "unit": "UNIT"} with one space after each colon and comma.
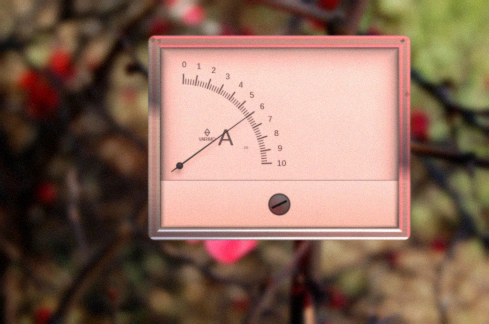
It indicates {"value": 6, "unit": "A"}
